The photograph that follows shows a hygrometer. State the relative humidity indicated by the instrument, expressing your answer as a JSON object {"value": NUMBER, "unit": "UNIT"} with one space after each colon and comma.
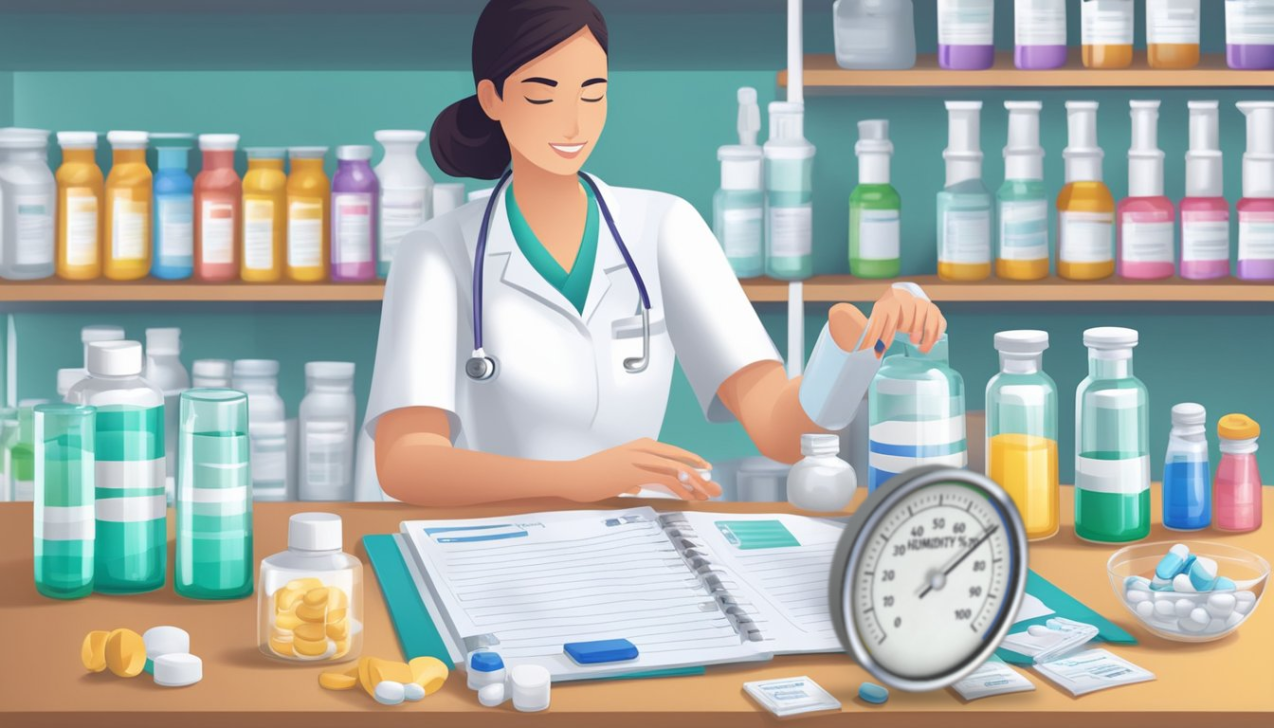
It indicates {"value": 70, "unit": "%"}
